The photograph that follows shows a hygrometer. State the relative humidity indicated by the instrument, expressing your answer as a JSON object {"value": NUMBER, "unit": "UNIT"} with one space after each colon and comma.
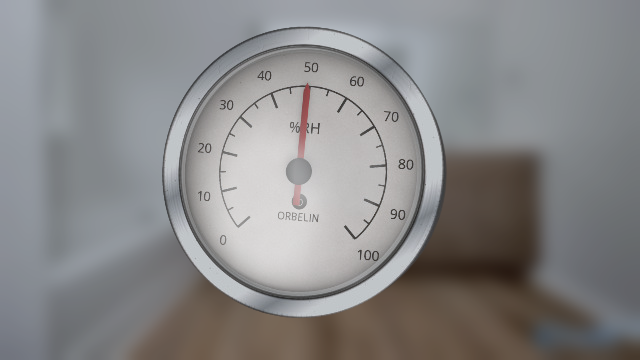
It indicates {"value": 50, "unit": "%"}
